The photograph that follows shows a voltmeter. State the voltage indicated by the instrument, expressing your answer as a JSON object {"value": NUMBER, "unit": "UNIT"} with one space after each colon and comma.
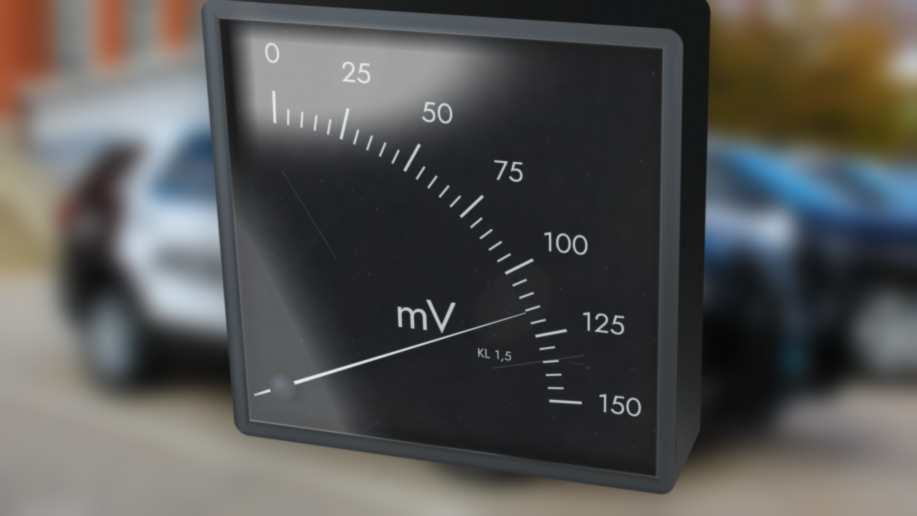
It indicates {"value": 115, "unit": "mV"}
